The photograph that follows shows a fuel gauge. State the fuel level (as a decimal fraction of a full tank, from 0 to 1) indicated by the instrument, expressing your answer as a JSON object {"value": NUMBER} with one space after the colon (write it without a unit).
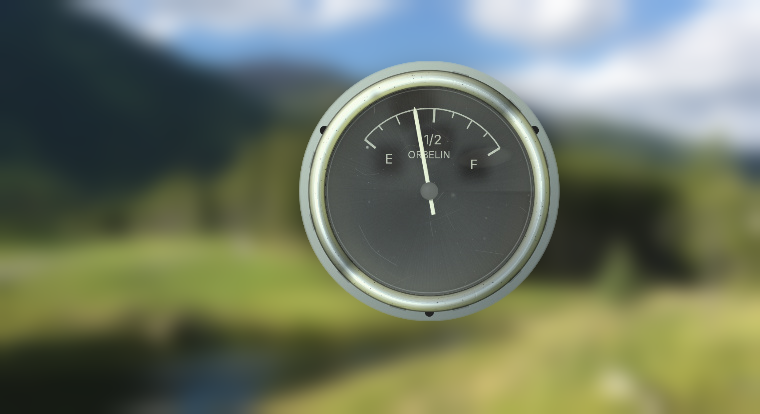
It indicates {"value": 0.375}
